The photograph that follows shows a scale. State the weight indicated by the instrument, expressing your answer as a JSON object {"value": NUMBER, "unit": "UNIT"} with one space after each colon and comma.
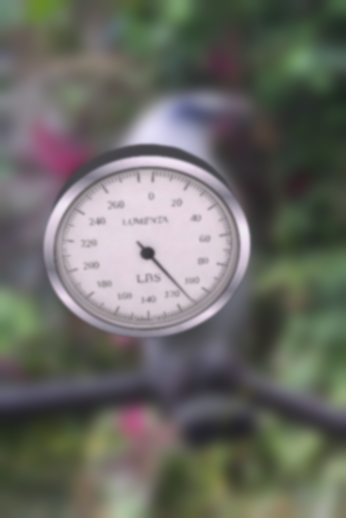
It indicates {"value": 110, "unit": "lb"}
